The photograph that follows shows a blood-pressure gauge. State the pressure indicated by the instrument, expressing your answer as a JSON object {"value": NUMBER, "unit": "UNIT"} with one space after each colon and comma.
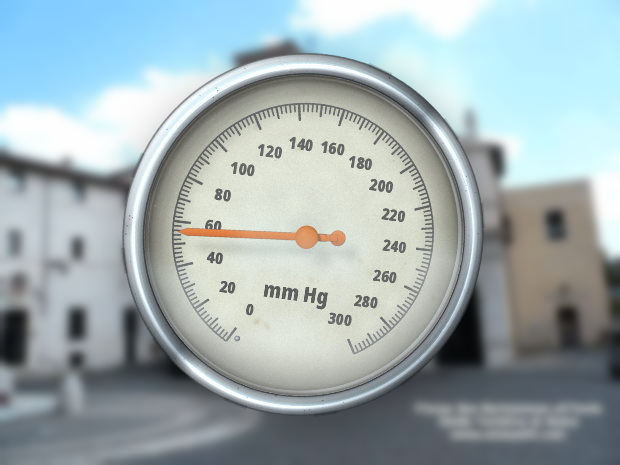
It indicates {"value": 56, "unit": "mmHg"}
